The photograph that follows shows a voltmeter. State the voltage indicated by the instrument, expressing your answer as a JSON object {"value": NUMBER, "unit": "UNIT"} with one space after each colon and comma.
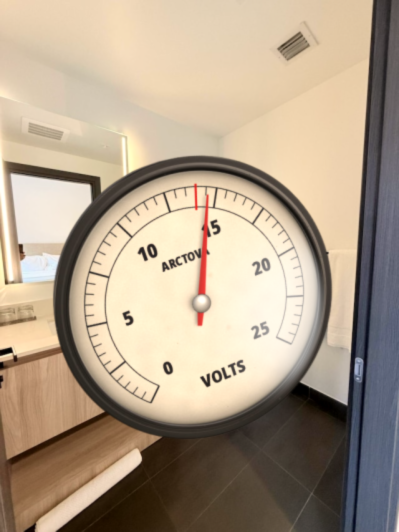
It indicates {"value": 14.5, "unit": "V"}
